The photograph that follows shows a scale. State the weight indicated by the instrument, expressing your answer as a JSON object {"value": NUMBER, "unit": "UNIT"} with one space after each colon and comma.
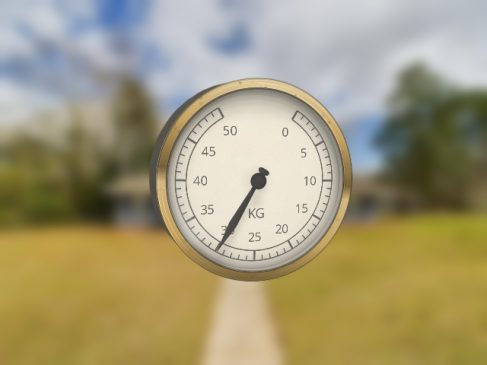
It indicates {"value": 30, "unit": "kg"}
